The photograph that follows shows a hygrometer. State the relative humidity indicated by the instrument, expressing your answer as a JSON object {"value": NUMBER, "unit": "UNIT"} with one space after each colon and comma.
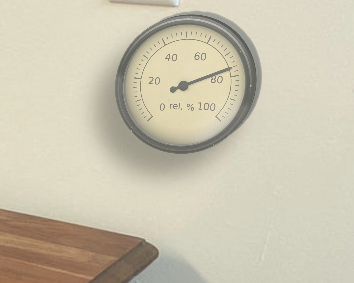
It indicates {"value": 76, "unit": "%"}
